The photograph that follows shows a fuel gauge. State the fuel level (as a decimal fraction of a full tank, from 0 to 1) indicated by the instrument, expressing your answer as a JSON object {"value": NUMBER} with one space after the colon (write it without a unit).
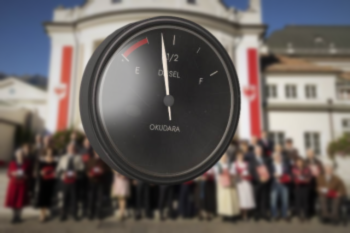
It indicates {"value": 0.375}
